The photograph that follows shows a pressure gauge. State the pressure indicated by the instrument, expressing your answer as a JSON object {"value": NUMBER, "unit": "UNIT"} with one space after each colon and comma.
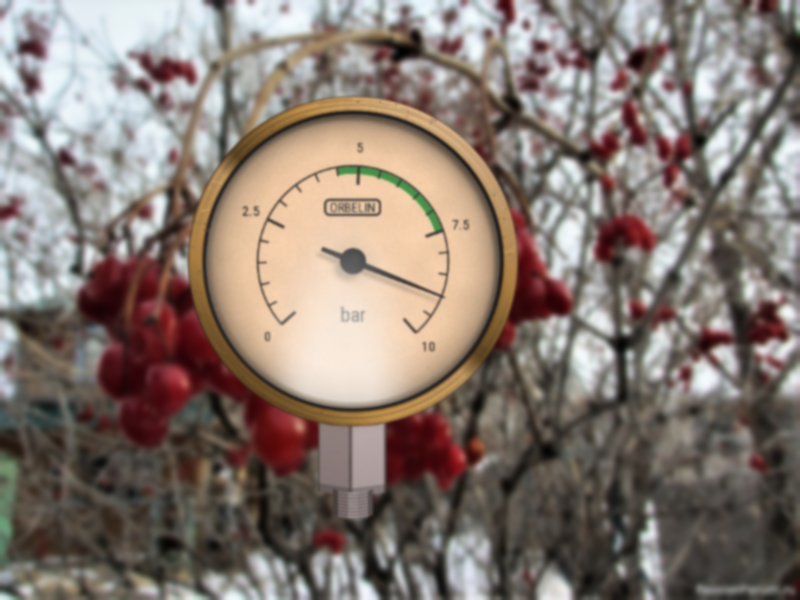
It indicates {"value": 9, "unit": "bar"}
